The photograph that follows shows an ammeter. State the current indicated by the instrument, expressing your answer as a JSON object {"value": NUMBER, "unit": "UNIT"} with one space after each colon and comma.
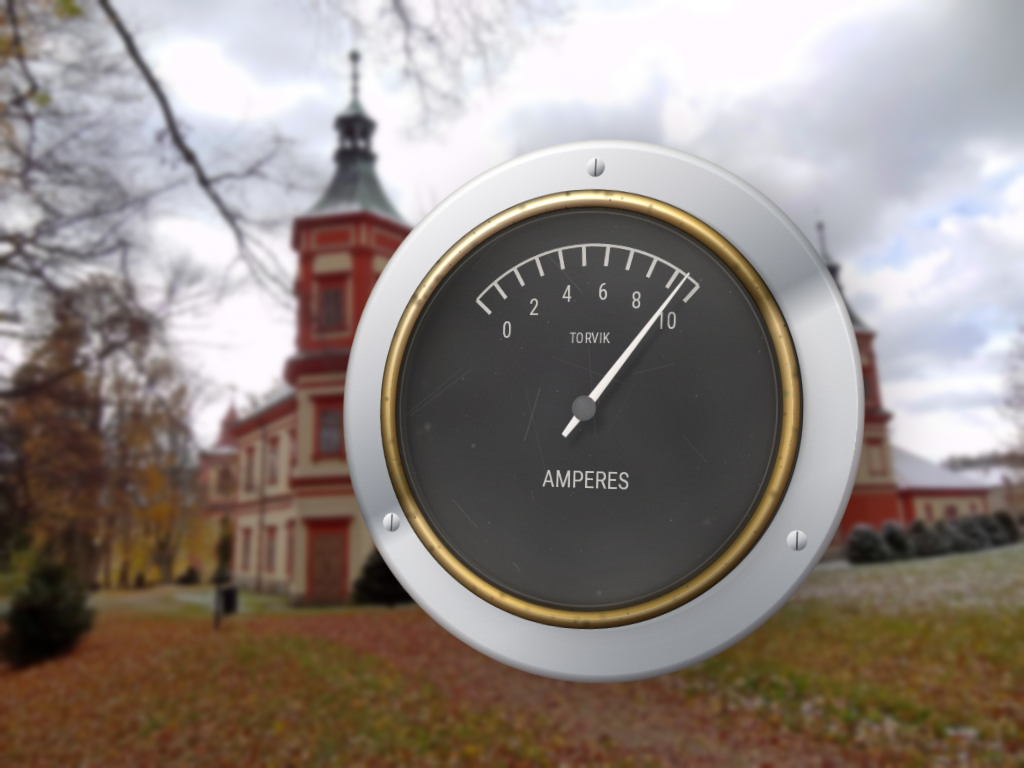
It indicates {"value": 9.5, "unit": "A"}
